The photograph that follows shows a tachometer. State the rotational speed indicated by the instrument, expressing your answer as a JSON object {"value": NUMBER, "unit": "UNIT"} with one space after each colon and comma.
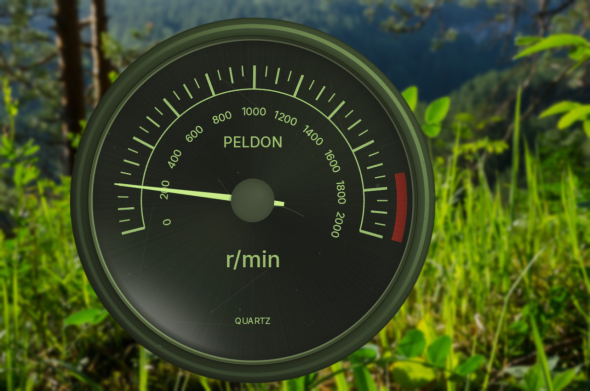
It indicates {"value": 200, "unit": "rpm"}
